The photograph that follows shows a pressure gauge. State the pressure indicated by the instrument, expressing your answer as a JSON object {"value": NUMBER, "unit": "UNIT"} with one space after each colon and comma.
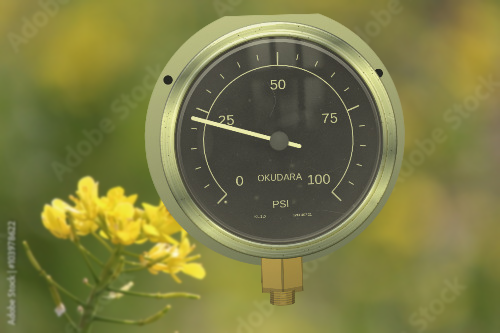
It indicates {"value": 22.5, "unit": "psi"}
